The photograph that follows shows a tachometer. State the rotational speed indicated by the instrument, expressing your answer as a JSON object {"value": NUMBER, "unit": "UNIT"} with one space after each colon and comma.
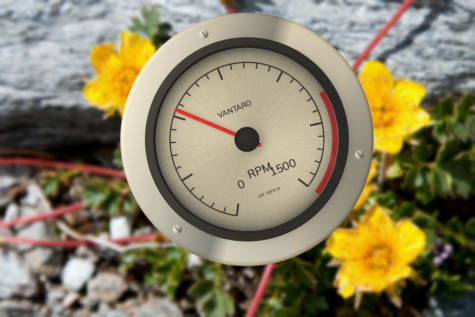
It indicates {"value": 525, "unit": "rpm"}
